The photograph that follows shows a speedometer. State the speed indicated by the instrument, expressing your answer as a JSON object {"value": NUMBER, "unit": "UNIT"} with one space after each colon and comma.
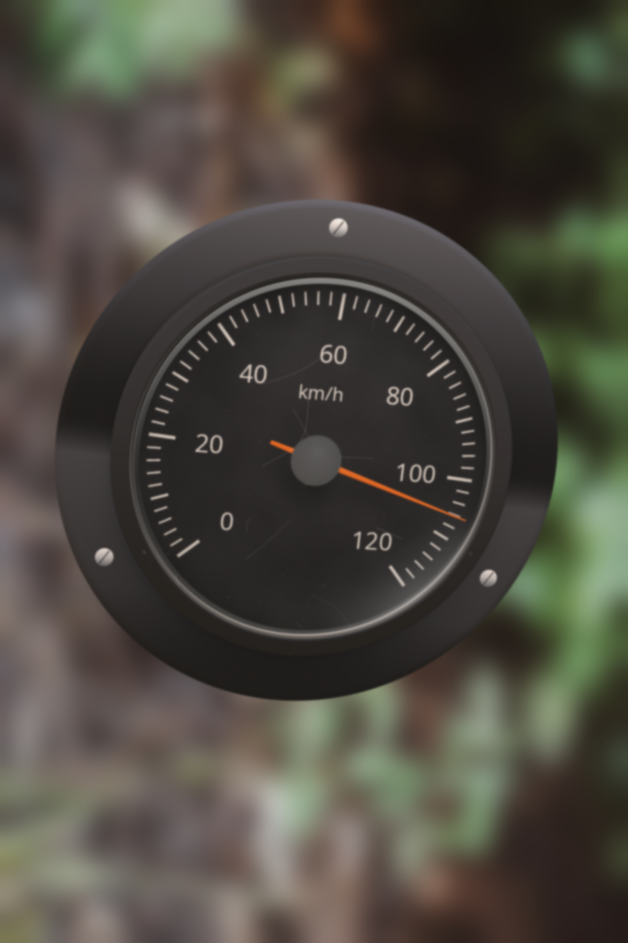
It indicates {"value": 106, "unit": "km/h"}
